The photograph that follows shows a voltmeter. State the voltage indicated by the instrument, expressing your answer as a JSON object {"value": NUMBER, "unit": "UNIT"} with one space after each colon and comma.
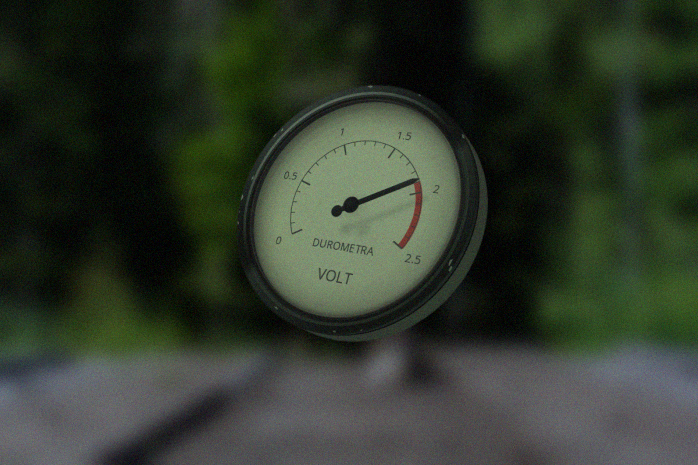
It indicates {"value": 1.9, "unit": "V"}
